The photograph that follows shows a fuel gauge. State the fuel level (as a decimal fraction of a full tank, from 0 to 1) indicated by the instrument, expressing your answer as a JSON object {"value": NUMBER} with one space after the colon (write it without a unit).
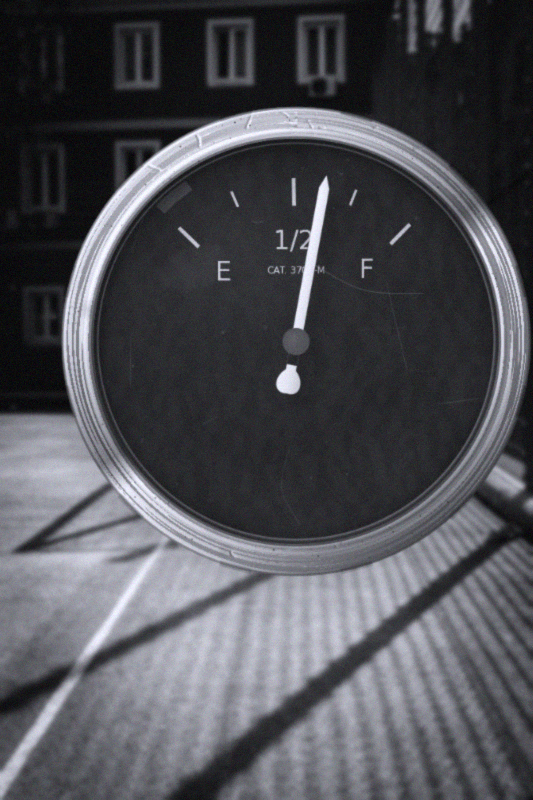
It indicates {"value": 0.625}
